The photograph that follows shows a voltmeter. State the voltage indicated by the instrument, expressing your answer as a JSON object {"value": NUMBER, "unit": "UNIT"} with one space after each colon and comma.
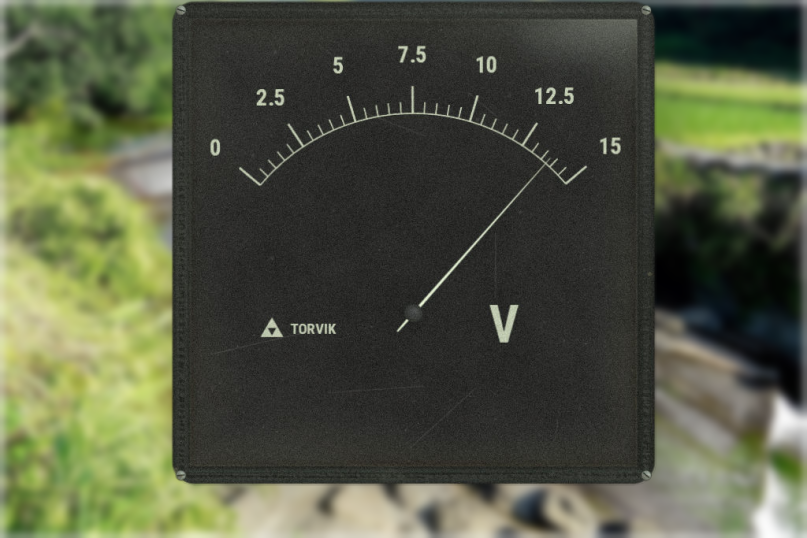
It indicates {"value": 13.75, "unit": "V"}
